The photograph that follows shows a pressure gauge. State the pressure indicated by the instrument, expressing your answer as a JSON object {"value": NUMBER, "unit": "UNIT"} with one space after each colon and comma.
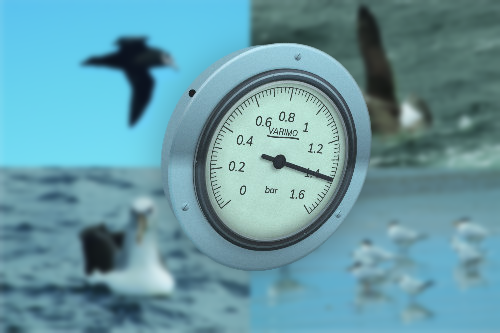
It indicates {"value": 1.4, "unit": "bar"}
